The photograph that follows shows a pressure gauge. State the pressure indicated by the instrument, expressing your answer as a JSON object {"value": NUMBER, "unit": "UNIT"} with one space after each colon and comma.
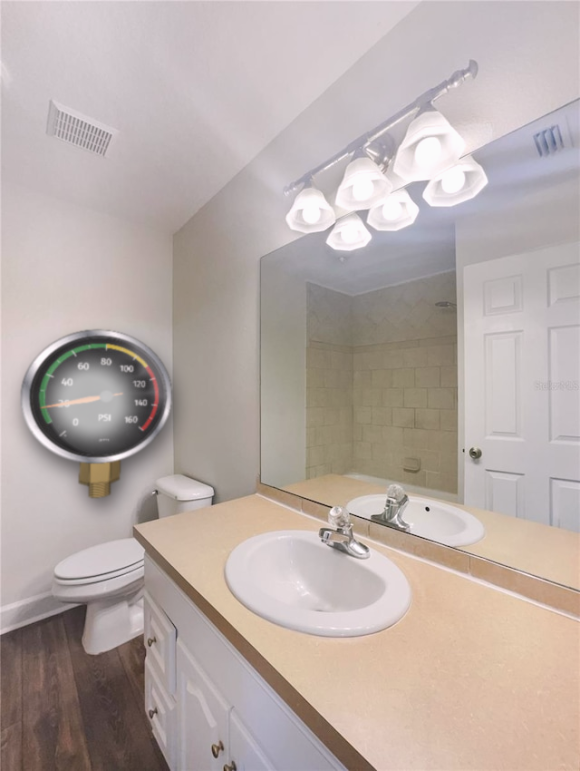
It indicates {"value": 20, "unit": "psi"}
